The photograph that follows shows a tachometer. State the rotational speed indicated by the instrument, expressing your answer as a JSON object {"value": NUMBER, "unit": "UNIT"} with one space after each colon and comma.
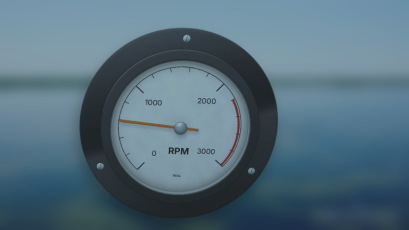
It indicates {"value": 600, "unit": "rpm"}
